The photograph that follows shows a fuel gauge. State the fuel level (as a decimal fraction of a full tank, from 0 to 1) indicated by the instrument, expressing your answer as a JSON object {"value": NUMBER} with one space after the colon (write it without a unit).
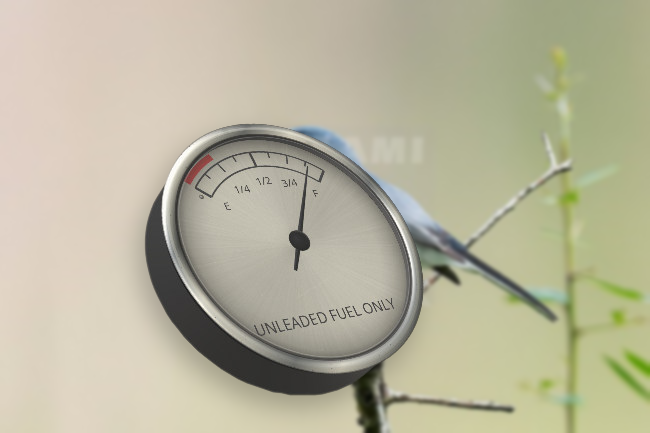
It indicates {"value": 0.875}
